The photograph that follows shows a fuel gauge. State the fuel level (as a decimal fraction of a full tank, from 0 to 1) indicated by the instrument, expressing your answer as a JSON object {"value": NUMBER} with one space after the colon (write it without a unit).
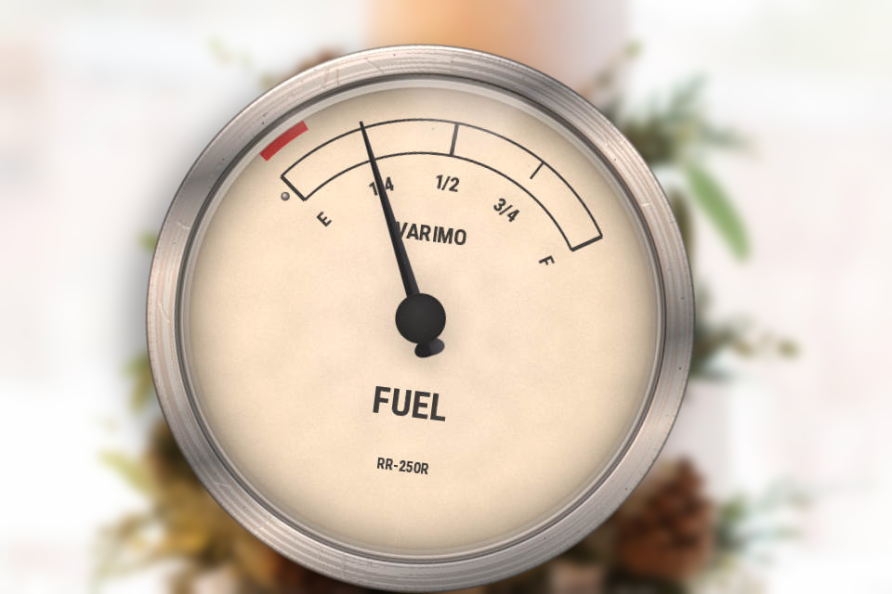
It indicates {"value": 0.25}
